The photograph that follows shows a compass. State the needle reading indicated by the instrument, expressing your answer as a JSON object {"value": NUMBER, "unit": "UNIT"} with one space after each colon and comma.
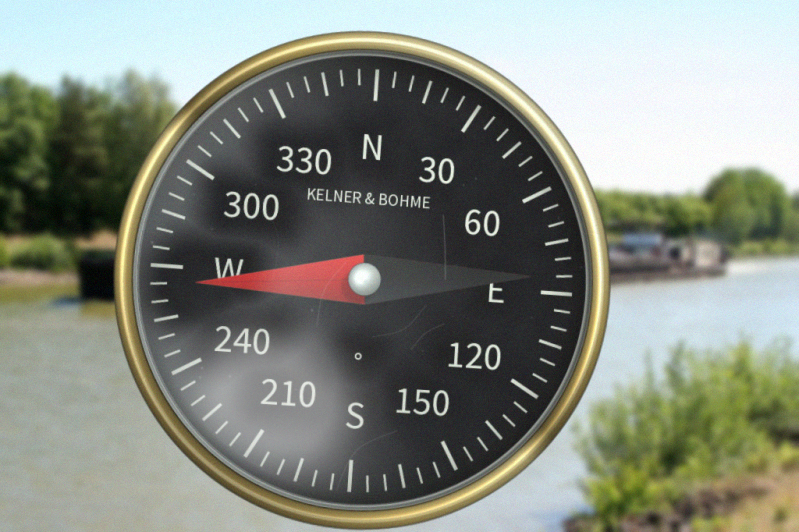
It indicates {"value": 265, "unit": "°"}
